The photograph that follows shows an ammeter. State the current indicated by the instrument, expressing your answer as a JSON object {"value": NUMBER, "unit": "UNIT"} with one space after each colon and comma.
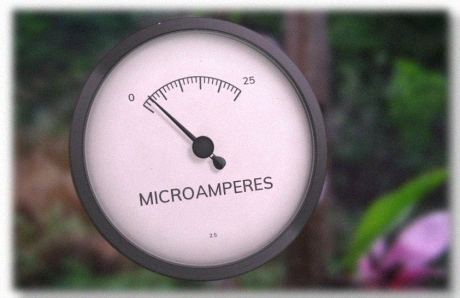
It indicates {"value": 2, "unit": "µA"}
